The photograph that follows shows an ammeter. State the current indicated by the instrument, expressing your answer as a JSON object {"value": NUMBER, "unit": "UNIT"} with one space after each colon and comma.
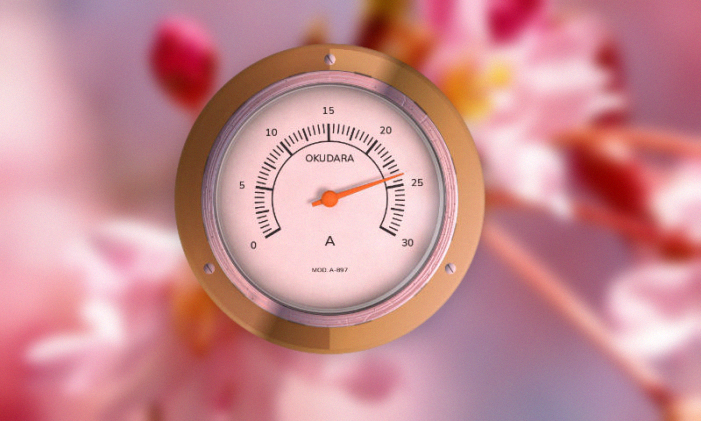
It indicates {"value": 24, "unit": "A"}
